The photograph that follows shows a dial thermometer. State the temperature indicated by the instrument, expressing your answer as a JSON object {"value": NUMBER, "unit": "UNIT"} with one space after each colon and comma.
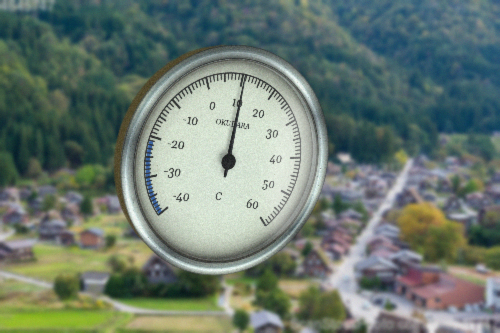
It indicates {"value": 10, "unit": "°C"}
